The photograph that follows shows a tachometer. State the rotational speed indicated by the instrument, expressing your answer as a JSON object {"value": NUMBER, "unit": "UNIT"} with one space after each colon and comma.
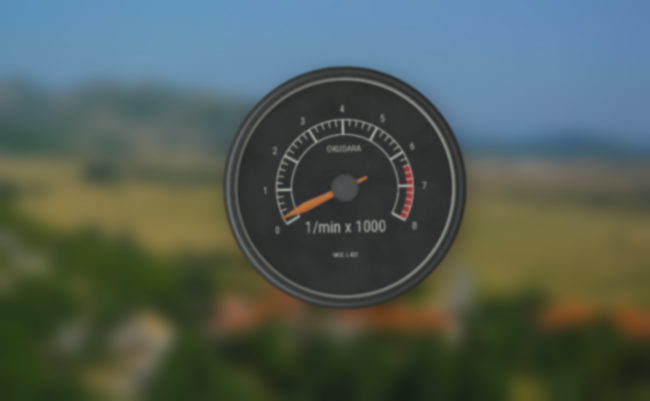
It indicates {"value": 200, "unit": "rpm"}
